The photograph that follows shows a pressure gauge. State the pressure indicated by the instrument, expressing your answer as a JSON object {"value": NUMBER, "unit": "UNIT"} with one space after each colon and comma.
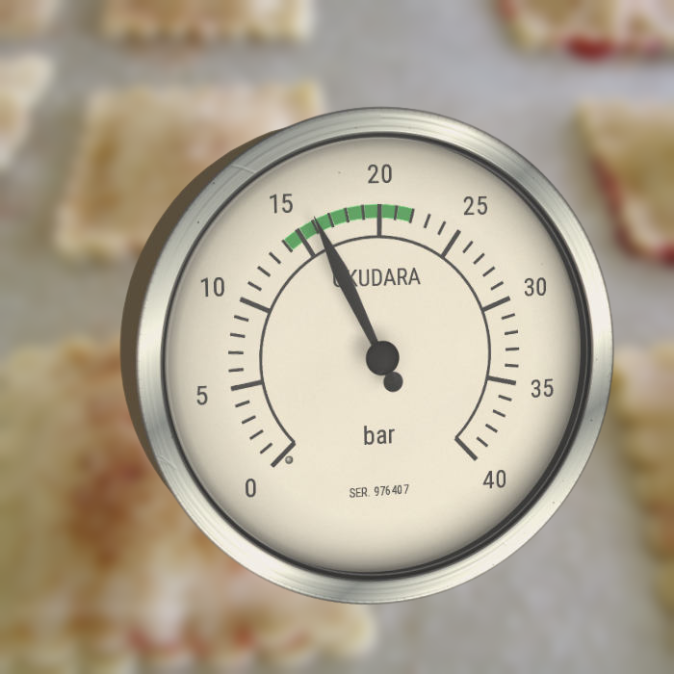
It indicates {"value": 16, "unit": "bar"}
